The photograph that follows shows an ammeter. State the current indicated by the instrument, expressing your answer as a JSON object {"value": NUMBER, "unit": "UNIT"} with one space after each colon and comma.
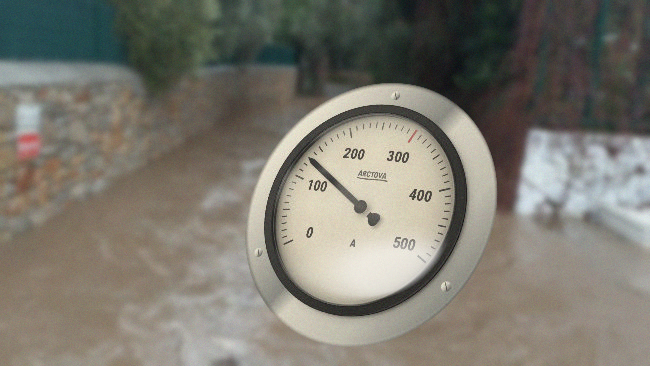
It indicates {"value": 130, "unit": "A"}
